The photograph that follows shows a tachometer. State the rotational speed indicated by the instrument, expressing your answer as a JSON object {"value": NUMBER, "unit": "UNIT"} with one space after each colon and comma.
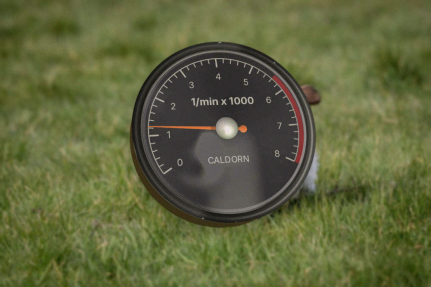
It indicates {"value": 1200, "unit": "rpm"}
